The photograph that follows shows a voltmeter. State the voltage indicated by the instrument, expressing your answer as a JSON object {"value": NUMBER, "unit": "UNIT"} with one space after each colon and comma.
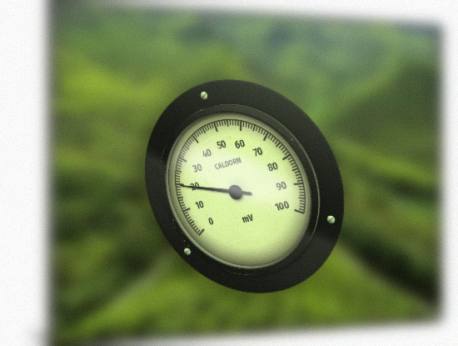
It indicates {"value": 20, "unit": "mV"}
